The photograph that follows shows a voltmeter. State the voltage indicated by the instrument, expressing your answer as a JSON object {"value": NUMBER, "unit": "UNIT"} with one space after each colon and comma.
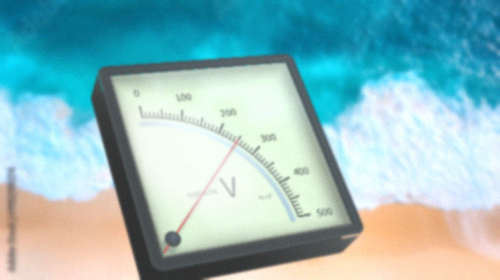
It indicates {"value": 250, "unit": "V"}
